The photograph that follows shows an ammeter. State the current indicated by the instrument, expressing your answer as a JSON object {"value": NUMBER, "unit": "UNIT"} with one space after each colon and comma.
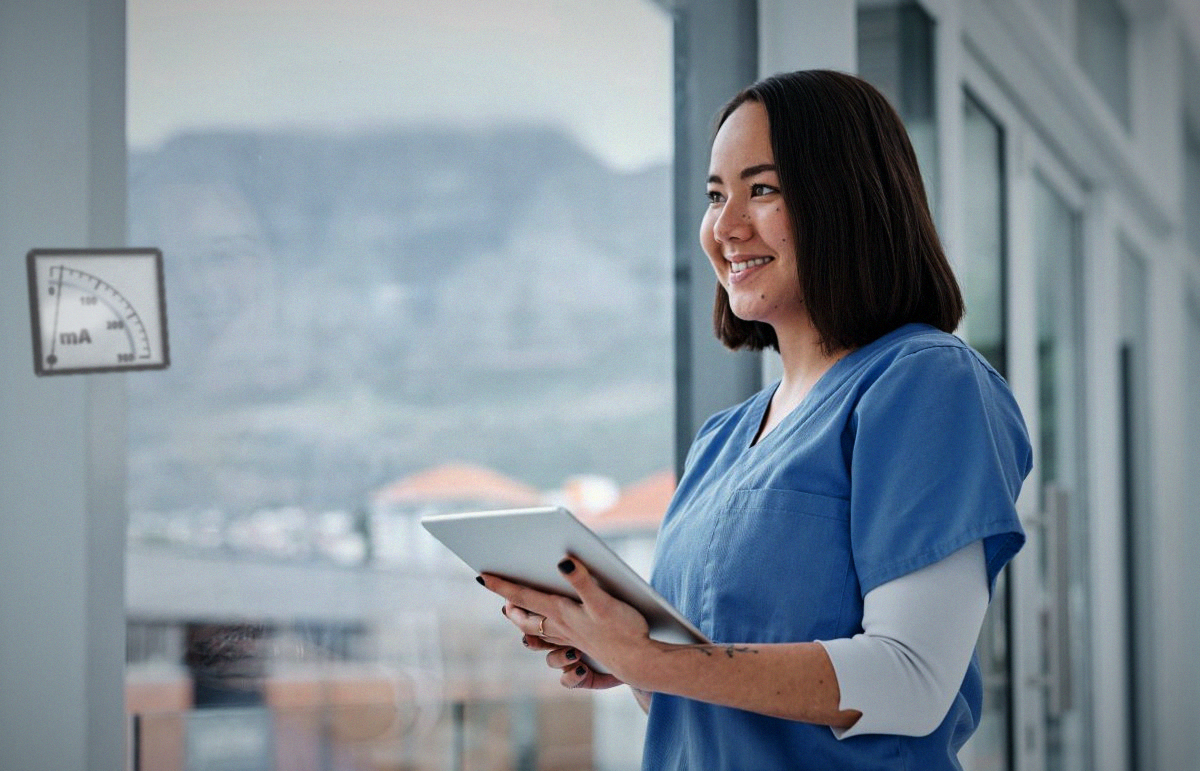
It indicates {"value": 20, "unit": "mA"}
